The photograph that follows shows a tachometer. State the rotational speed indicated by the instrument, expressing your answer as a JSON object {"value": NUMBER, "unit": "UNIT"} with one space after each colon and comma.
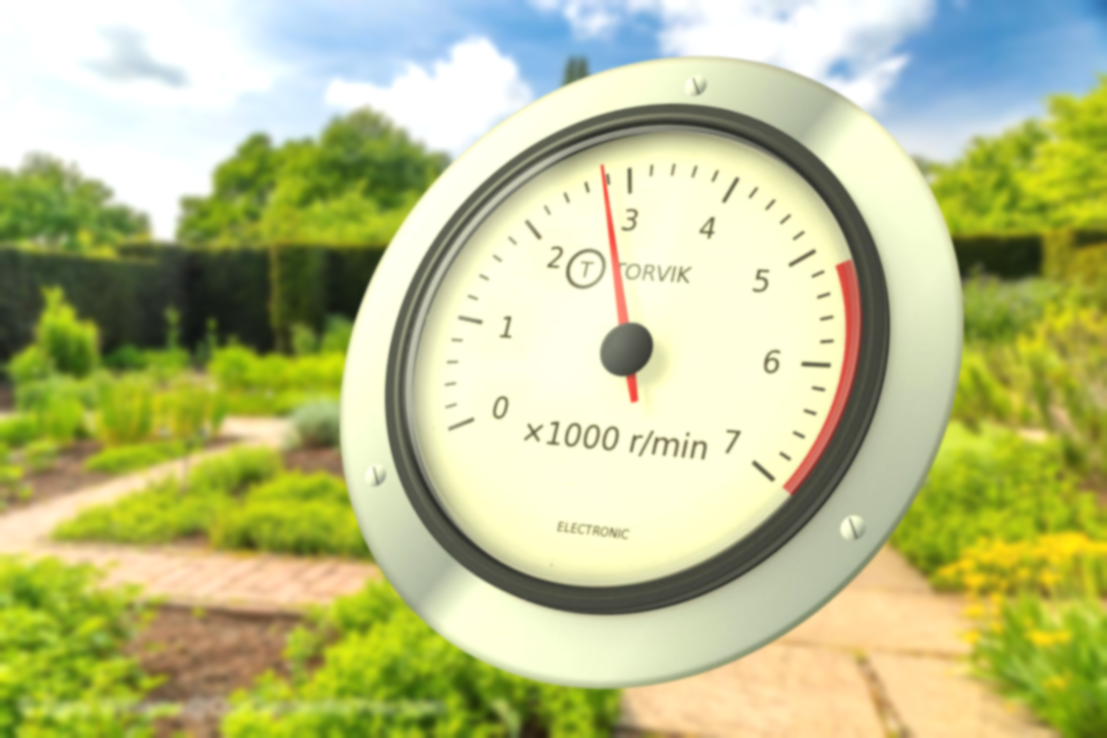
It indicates {"value": 2800, "unit": "rpm"}
